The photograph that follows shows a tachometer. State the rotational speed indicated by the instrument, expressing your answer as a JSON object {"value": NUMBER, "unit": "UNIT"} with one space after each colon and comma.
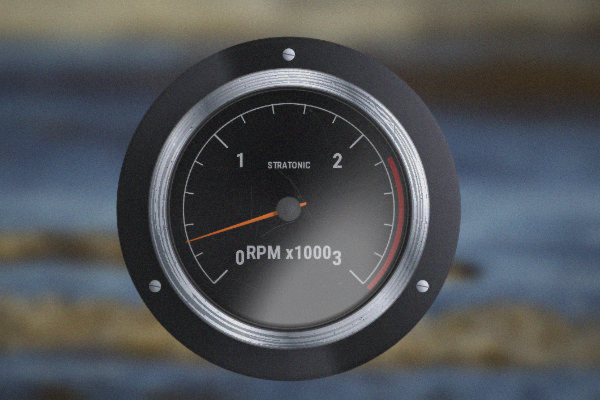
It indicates {"value": 300, "unit": "rpm"}
